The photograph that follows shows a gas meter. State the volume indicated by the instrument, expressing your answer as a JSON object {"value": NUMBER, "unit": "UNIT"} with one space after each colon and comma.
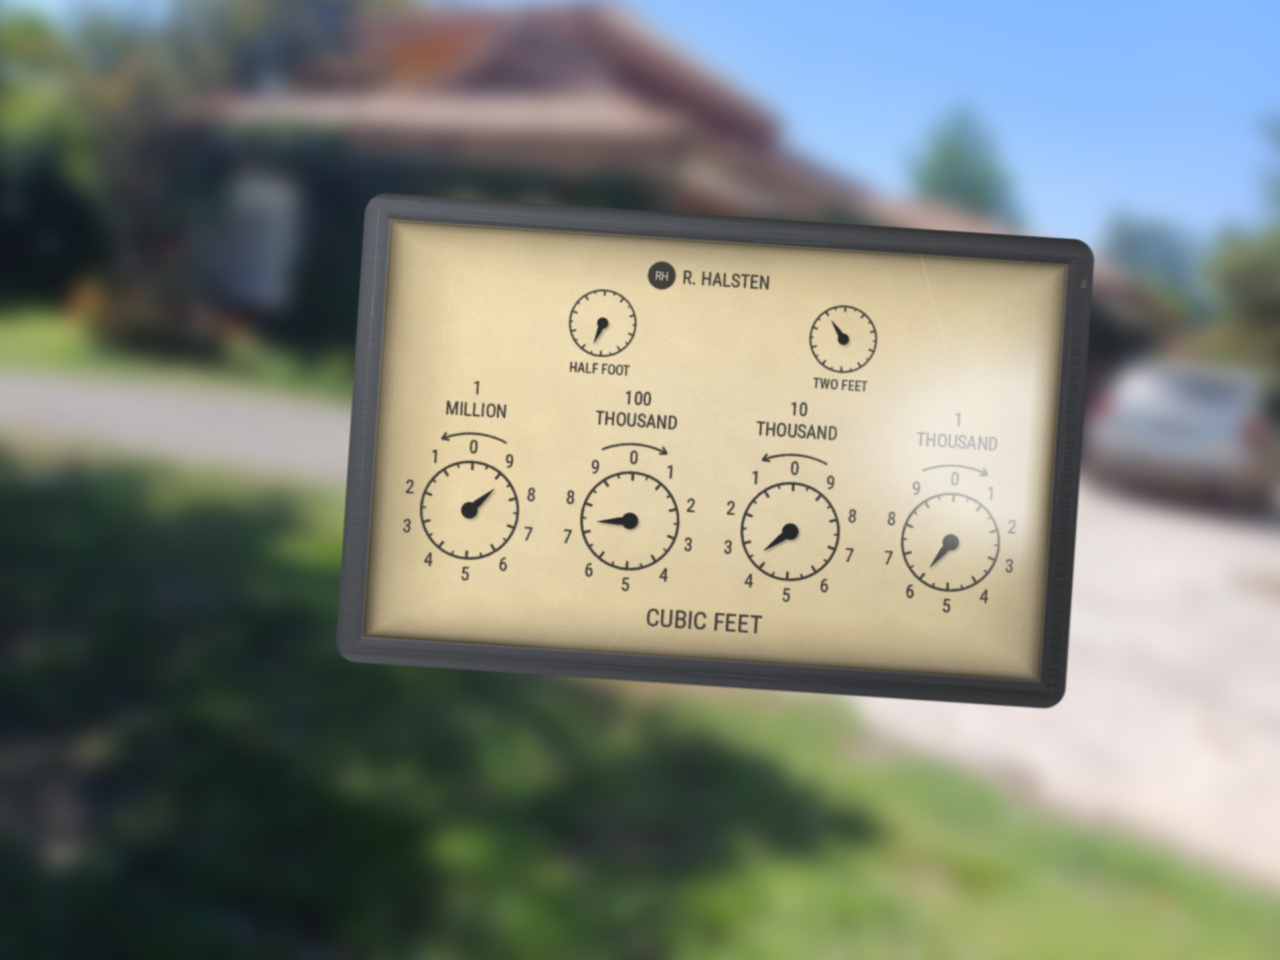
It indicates {"value": 873600, "unit": "ft³"}
